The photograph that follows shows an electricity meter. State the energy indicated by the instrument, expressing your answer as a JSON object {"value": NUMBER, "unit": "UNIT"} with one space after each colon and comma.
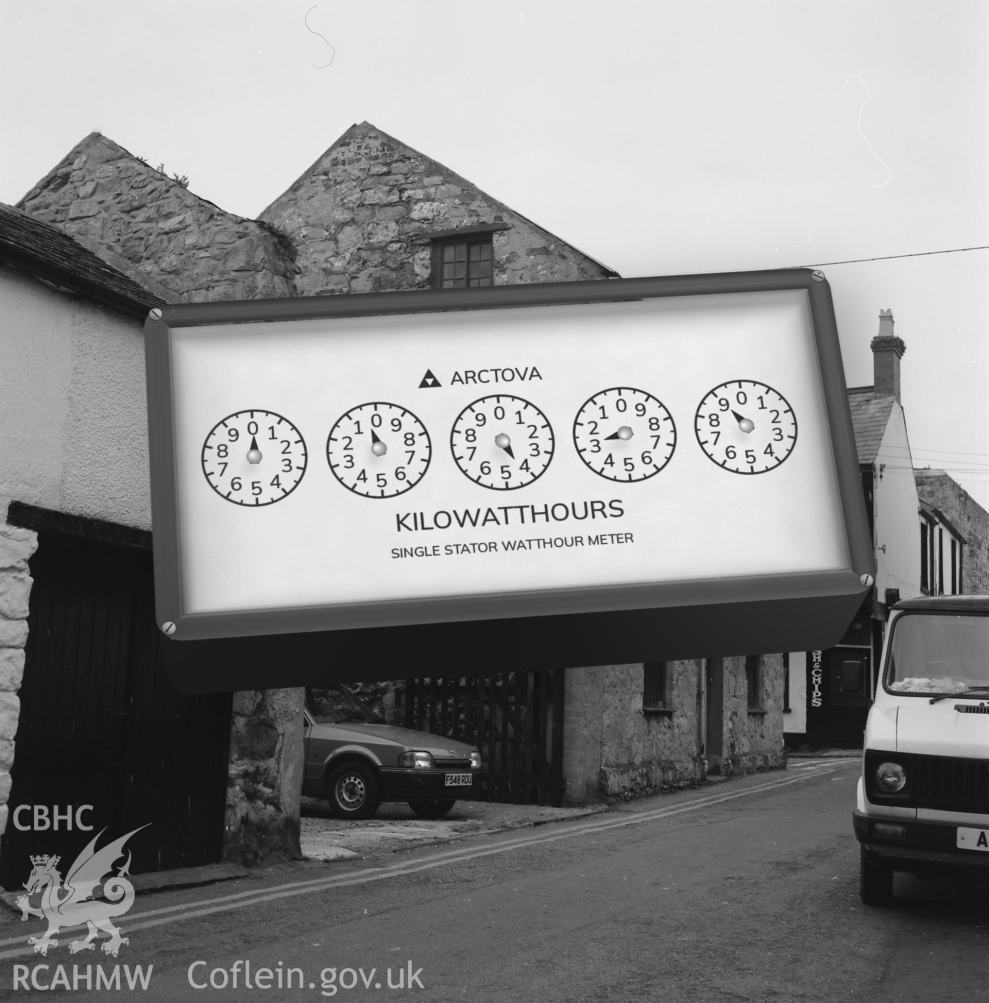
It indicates {"value": 429, "unit": "kWh"}
